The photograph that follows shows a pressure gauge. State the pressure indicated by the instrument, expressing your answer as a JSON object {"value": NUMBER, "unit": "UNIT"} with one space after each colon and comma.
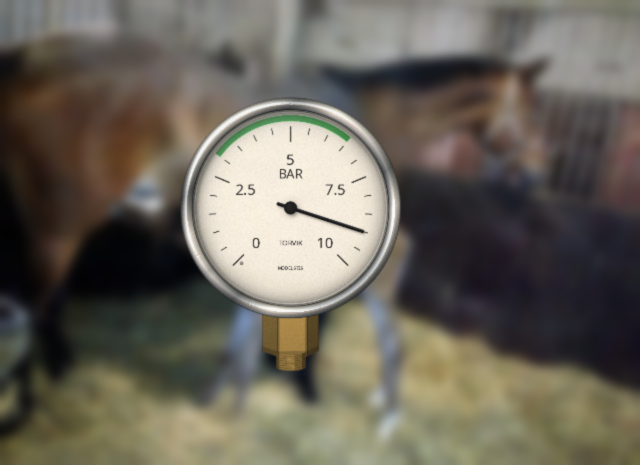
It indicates {"value": 9, "unit": "bar"}
